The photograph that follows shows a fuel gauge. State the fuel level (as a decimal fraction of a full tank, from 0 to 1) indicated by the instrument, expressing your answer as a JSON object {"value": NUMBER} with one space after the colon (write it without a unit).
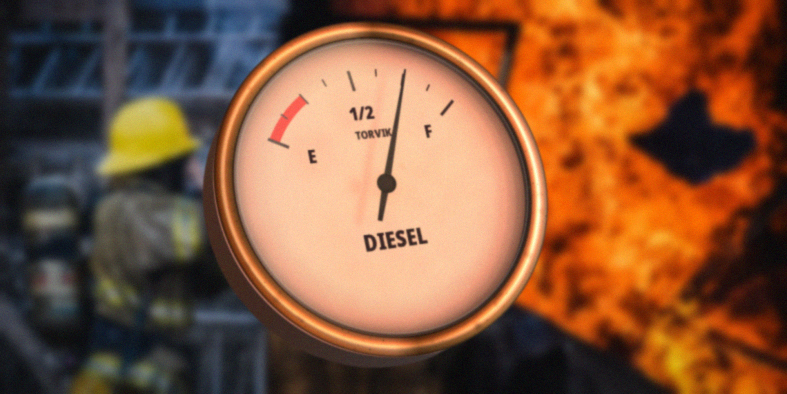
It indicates {"value": 0.75}
